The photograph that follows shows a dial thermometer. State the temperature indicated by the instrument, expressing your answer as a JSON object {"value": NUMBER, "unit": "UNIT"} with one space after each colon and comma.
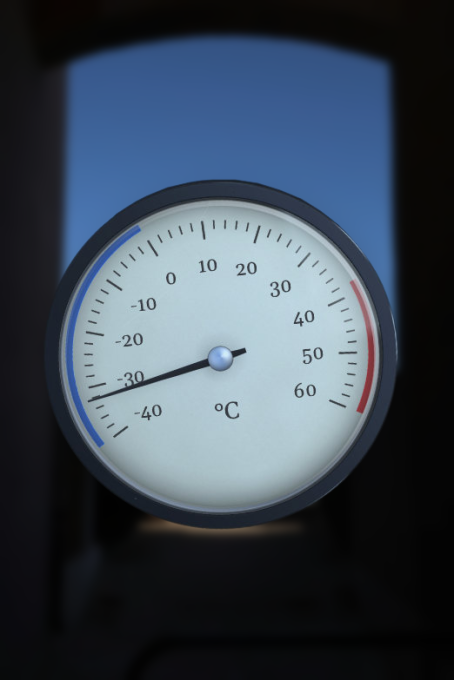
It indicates {"value": -32, "unit": "°C"}
